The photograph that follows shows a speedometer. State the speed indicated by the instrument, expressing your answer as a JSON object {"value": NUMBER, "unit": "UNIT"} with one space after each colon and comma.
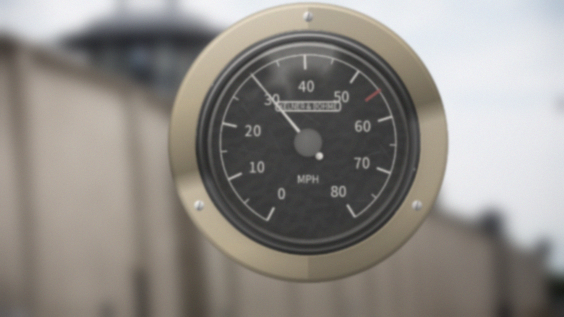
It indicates {"value": 30, "unit": "mph"}
